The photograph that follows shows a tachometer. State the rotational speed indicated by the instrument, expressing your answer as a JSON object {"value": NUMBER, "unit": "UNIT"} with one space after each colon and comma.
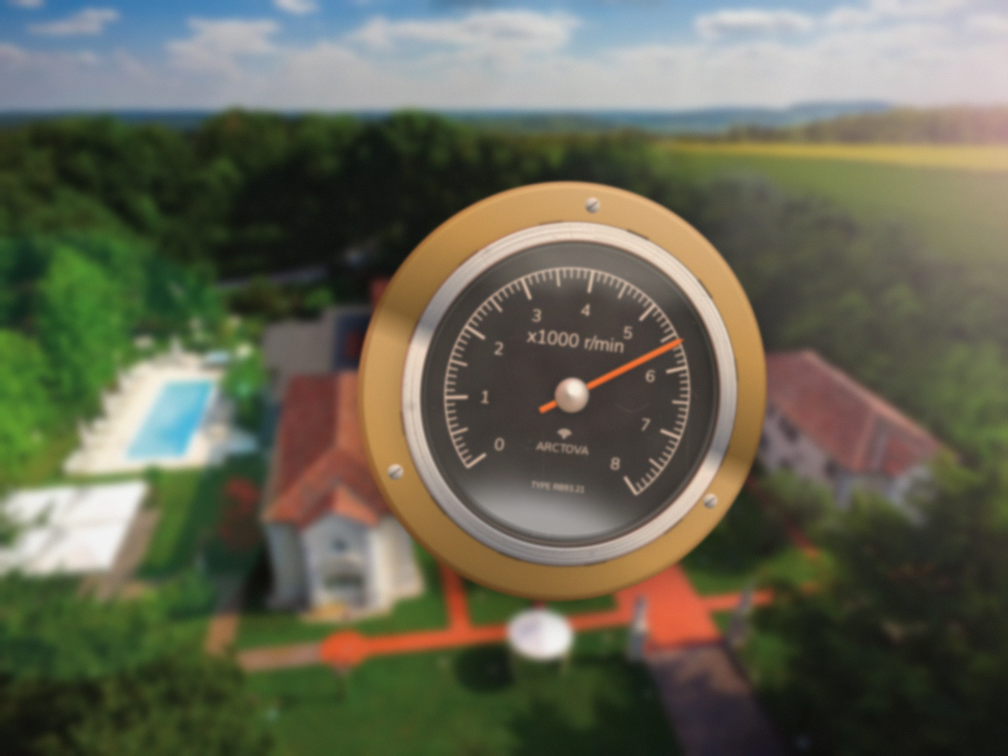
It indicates {"value": 5600, "unit": "rpm"}
